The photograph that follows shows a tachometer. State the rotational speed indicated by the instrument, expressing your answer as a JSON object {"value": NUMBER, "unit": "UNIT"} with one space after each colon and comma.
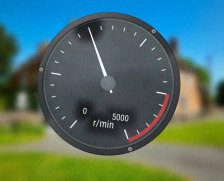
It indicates {"value": 2000, "unit": "rpm"}
